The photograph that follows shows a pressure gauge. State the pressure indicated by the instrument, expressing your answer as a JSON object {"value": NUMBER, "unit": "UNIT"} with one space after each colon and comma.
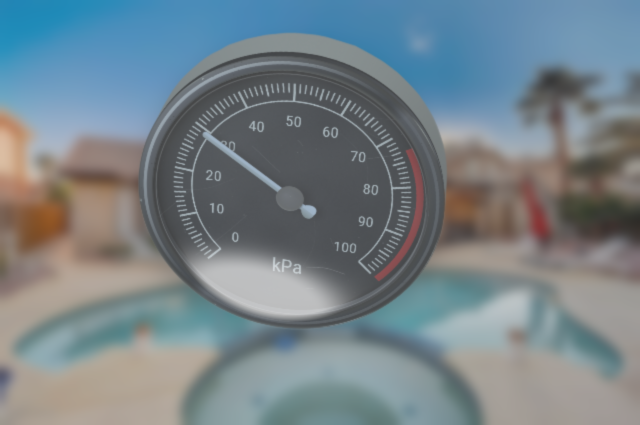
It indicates {"value": 30, "unit": "kPa"}
